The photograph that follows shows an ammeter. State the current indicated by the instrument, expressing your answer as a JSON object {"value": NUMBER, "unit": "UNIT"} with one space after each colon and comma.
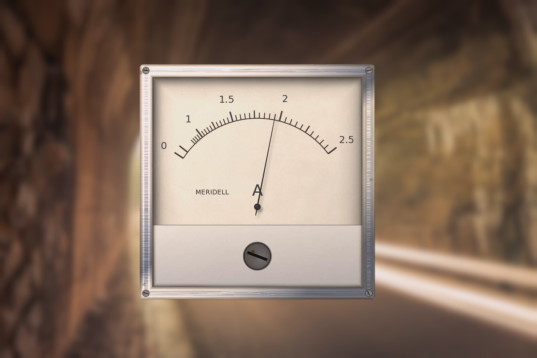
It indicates {"value": 1.95, "unit": "A"}
